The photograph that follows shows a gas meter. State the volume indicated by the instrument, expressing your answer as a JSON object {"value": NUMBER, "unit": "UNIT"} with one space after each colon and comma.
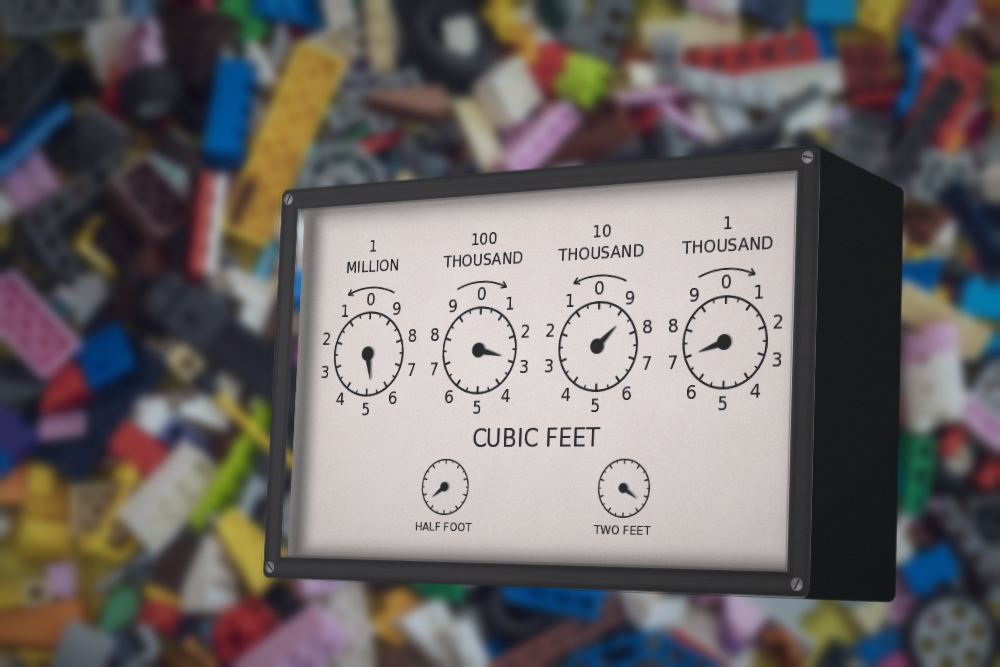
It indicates {"value": 528700, "unit": "ft³"}
